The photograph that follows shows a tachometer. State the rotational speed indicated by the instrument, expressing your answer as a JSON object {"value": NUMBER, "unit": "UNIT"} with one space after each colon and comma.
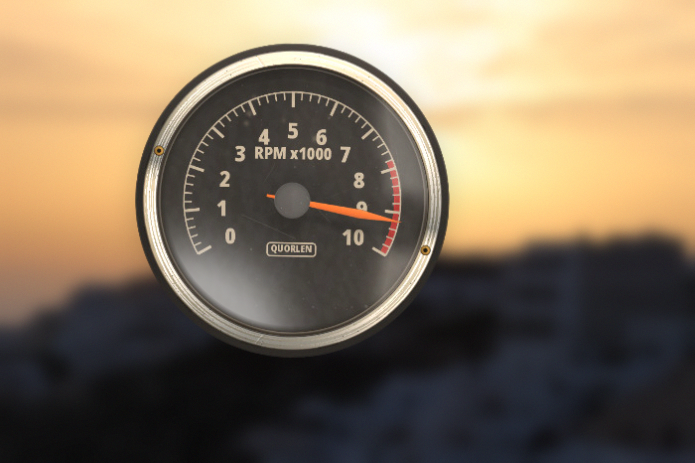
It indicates {"value": 9200, "unit": "rpm"}
